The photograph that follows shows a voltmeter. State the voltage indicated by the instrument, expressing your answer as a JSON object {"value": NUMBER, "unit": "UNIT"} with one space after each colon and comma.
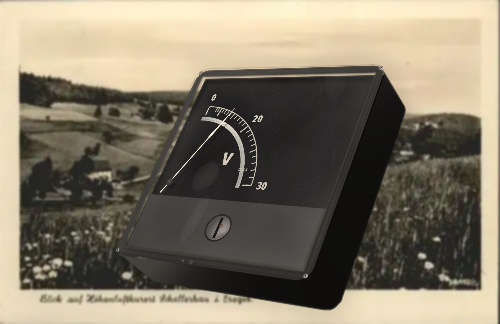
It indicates {"value": 15, "unit": "V"}
